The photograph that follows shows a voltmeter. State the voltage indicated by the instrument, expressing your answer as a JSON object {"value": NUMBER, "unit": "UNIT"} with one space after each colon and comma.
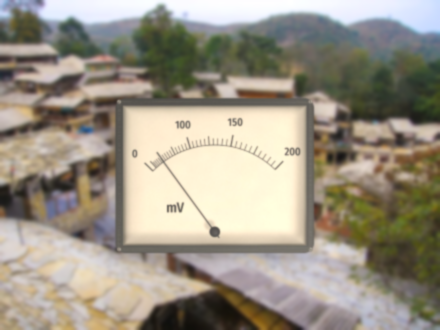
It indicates {"value": 50, "unit": "mV"}
